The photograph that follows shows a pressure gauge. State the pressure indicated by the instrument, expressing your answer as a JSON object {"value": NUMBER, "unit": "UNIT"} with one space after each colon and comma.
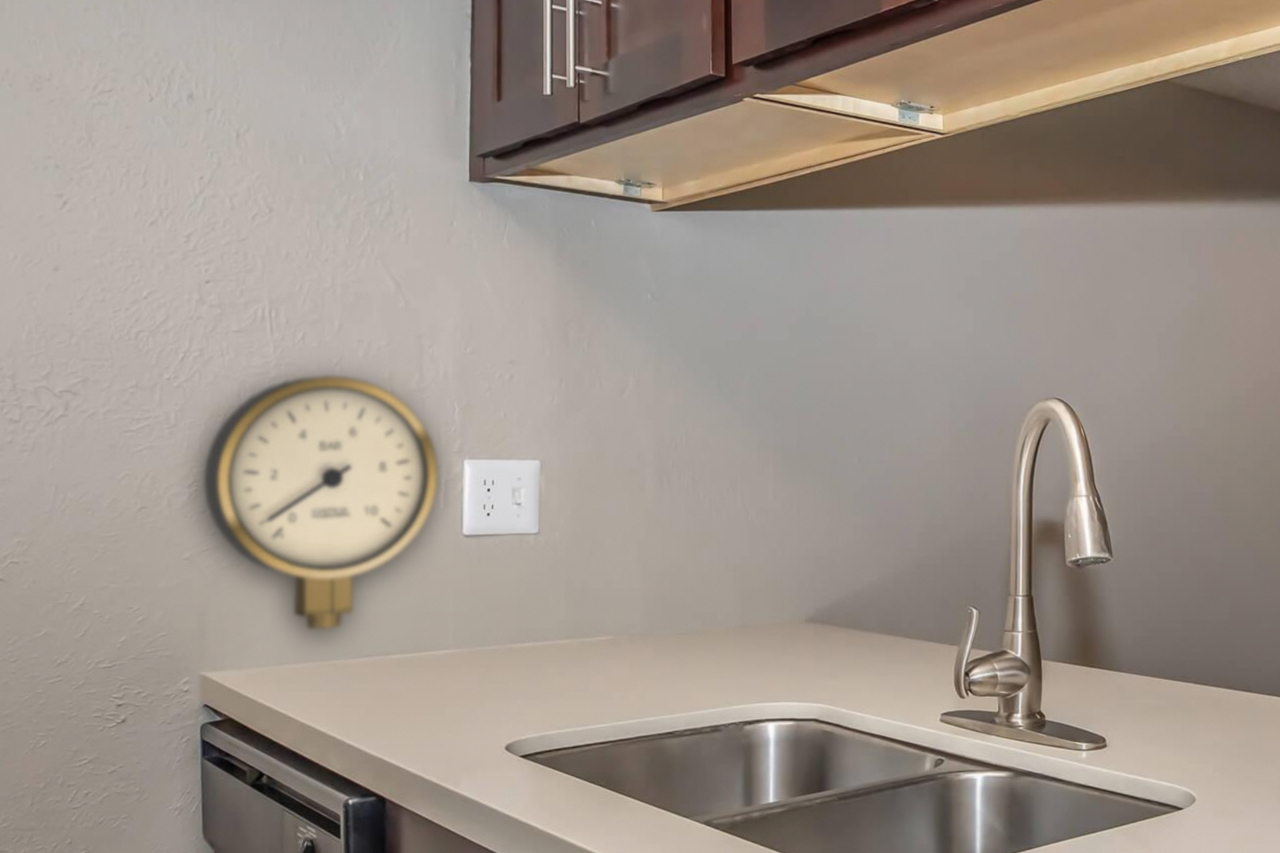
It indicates {"value": 0.5, "unit": "bar"}
